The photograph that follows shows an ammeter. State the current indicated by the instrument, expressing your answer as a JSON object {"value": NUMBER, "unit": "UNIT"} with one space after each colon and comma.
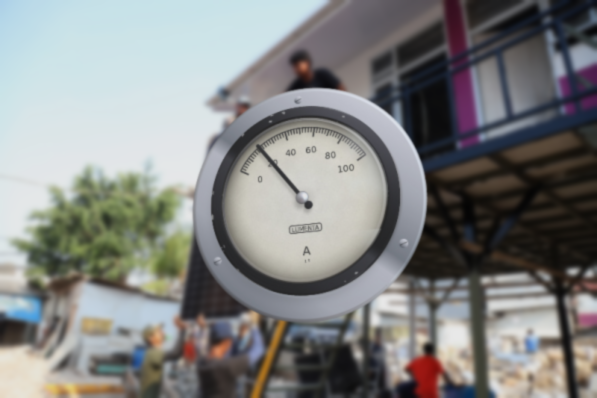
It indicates {"value": 20, "unit": "A"}
